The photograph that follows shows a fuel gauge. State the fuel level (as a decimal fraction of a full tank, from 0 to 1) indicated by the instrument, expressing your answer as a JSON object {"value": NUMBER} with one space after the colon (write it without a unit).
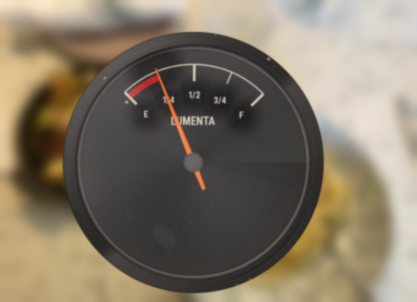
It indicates {"value": 0.25}
